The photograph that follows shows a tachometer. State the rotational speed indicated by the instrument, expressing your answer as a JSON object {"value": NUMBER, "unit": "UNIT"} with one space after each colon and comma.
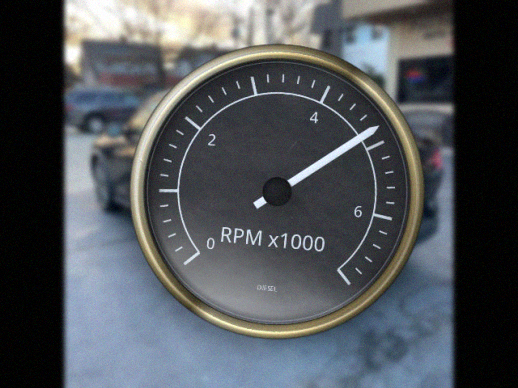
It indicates {"value": 4800, "unit": "rpm"}
